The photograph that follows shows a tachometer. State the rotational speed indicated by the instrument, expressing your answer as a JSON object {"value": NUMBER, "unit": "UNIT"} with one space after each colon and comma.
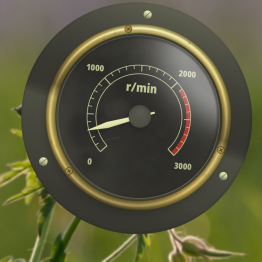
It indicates {"value": 300, "unit": "rpm"}
